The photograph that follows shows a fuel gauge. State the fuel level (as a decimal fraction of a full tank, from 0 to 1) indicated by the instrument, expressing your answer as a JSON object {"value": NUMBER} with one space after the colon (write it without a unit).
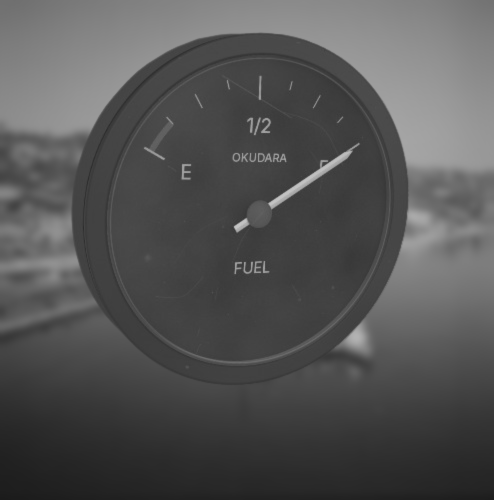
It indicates {"value": 1}
